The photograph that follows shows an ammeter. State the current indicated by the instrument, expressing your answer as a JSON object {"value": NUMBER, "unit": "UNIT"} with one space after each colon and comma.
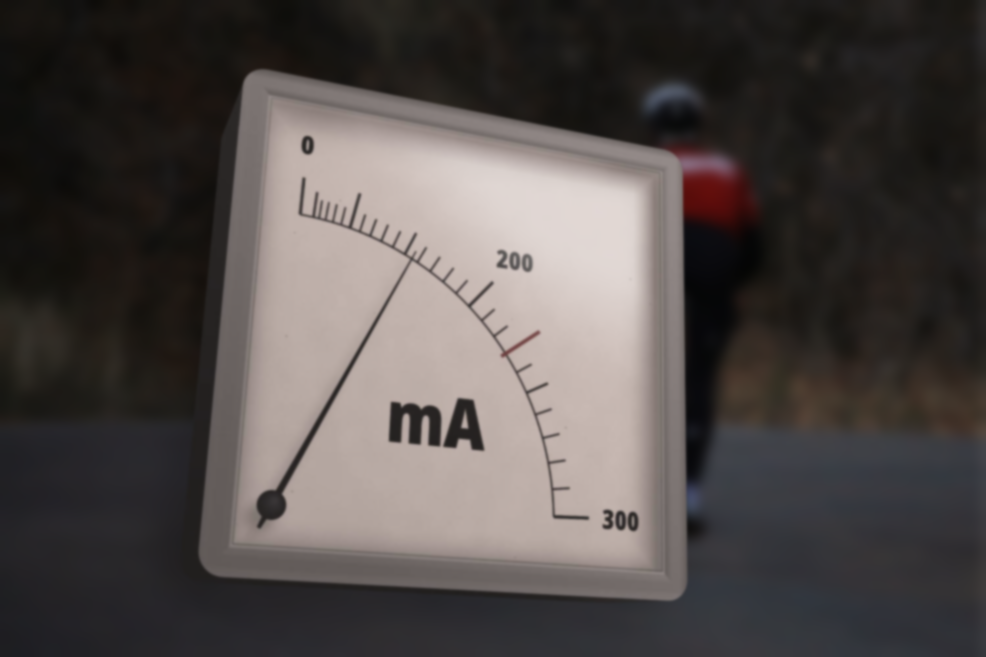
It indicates {"value": 155, "unit": "mA"}
